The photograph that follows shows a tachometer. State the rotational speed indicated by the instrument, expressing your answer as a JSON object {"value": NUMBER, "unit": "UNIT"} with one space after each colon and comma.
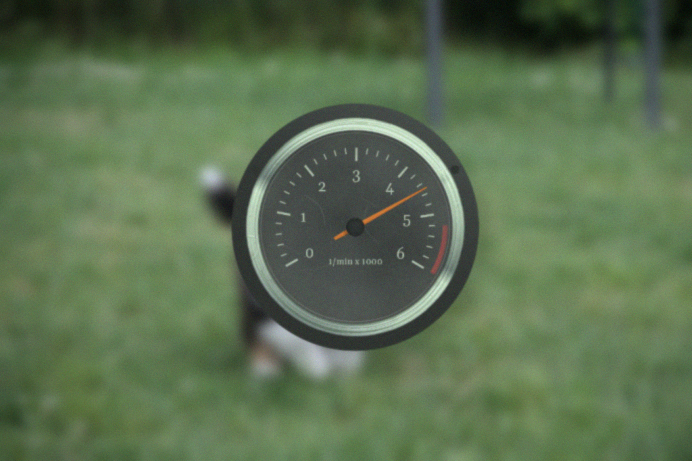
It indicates {"value": 4500, "unit": "rpm"}
